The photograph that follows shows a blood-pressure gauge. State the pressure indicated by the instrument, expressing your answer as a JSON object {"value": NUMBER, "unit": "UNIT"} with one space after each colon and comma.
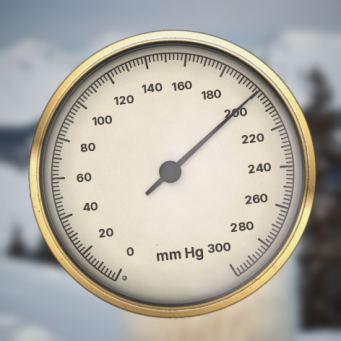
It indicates {"value": 200, "unit": "mmHg"}
